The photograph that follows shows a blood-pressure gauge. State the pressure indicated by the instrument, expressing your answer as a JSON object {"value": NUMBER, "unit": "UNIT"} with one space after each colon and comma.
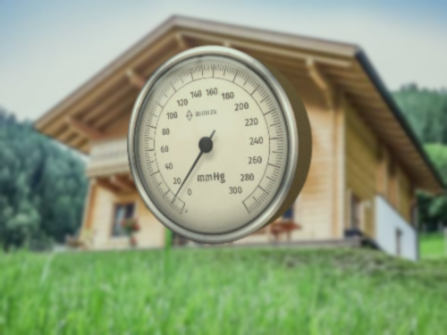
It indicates {"value": 10, "unit": "mmHg"}
